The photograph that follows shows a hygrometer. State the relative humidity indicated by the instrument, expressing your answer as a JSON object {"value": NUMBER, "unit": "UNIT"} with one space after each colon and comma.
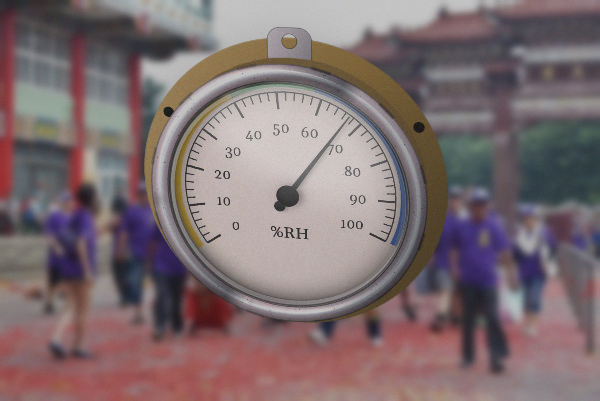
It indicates {"value": 67, "unit": "%"}
